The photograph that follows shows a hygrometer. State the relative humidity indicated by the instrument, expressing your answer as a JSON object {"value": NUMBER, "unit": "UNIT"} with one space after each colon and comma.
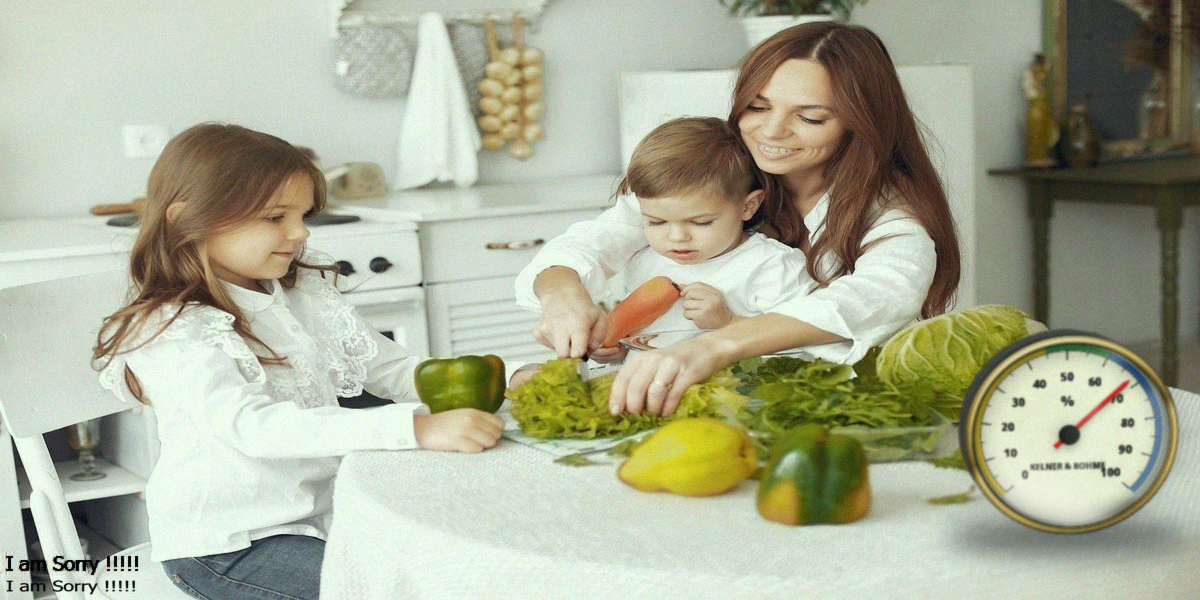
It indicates {"value": 67.5, "unit": "%"}
